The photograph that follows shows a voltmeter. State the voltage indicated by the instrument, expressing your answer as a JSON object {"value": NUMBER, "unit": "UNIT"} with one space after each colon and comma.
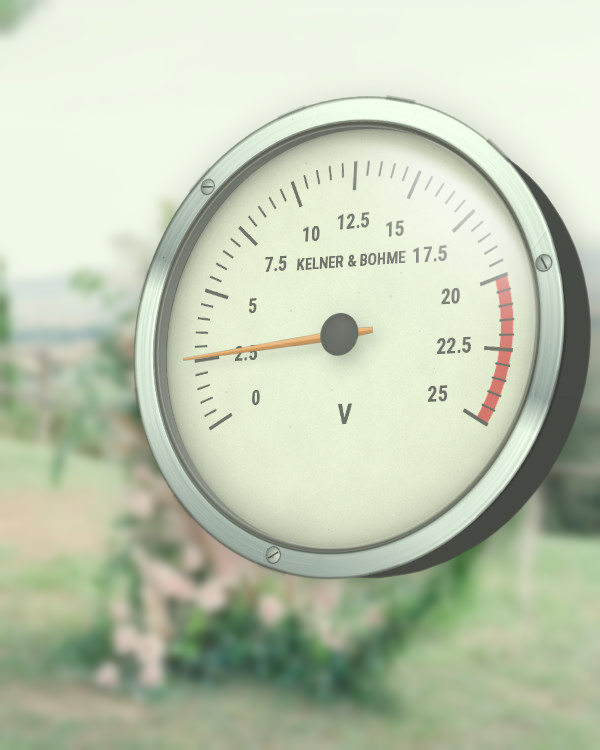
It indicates {"value": 2.5, "unit": "V"}
